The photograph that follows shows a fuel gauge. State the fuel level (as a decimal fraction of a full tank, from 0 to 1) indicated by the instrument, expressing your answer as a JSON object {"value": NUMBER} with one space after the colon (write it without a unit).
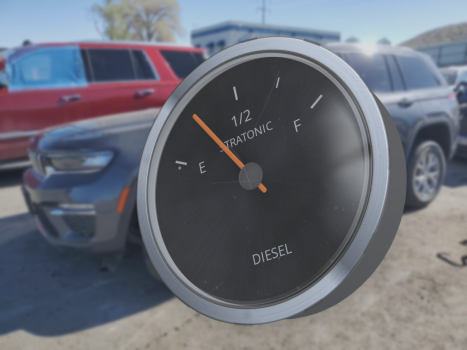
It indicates {"value": 0.25}
